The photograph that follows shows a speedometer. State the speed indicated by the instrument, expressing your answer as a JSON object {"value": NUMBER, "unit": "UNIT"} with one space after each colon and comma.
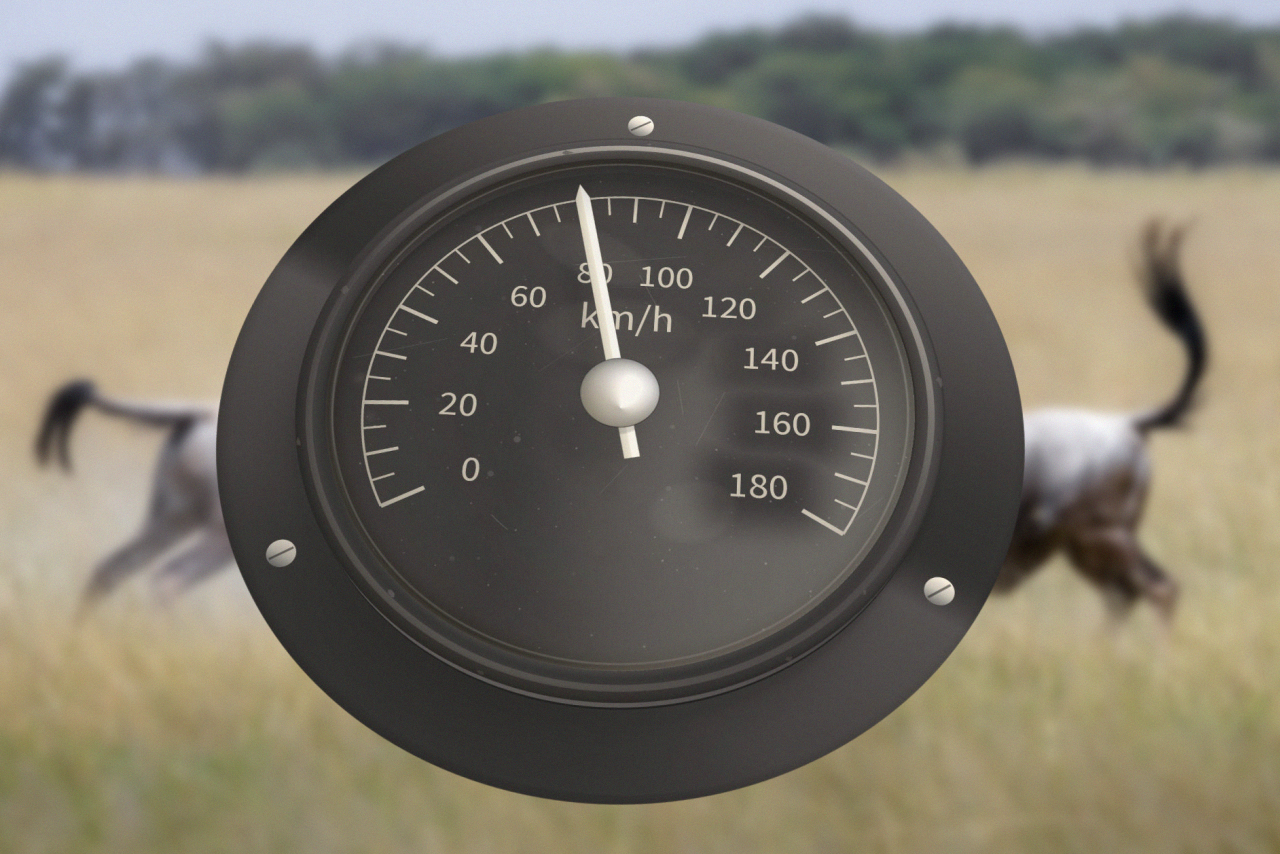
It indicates {"value": 80, "unit": "km/h"}
